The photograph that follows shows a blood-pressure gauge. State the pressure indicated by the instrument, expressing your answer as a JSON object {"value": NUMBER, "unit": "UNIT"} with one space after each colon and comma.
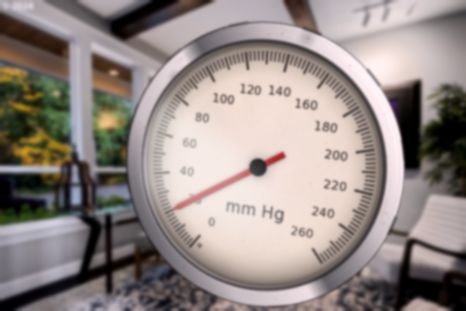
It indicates {"value": 20, "unit": "mmHg"}
